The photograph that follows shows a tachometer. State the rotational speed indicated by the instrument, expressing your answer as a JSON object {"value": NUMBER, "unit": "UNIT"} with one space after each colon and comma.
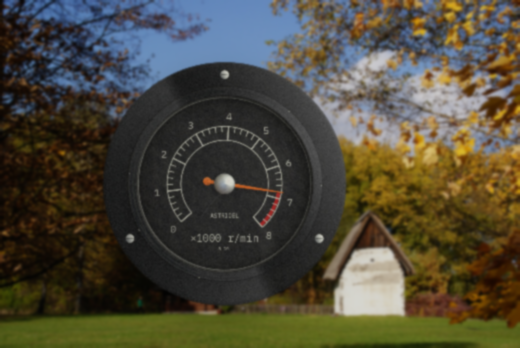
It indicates {"value": 6800, "unit": "rpm"}
